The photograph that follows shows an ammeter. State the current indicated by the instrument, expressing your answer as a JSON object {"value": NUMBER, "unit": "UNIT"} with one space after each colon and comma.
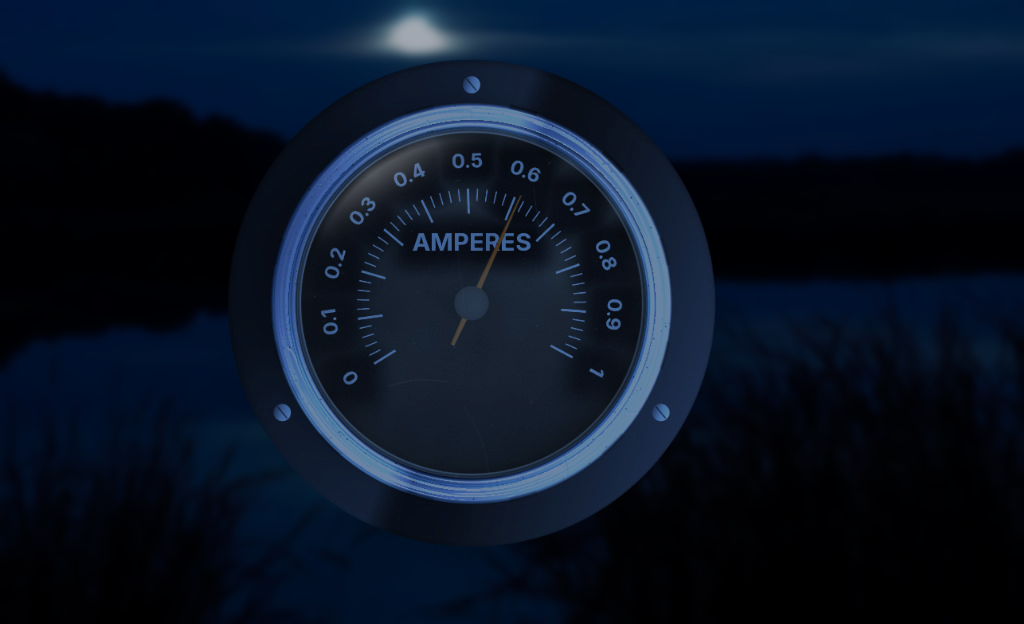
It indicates {"value": 0.61, "unit": "A"}
